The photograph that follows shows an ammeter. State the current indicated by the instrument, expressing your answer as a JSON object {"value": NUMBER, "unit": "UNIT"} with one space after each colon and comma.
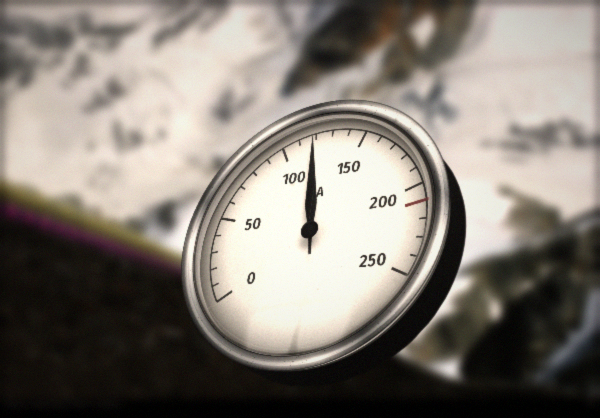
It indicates {"value": 120, "unit": "A"}
